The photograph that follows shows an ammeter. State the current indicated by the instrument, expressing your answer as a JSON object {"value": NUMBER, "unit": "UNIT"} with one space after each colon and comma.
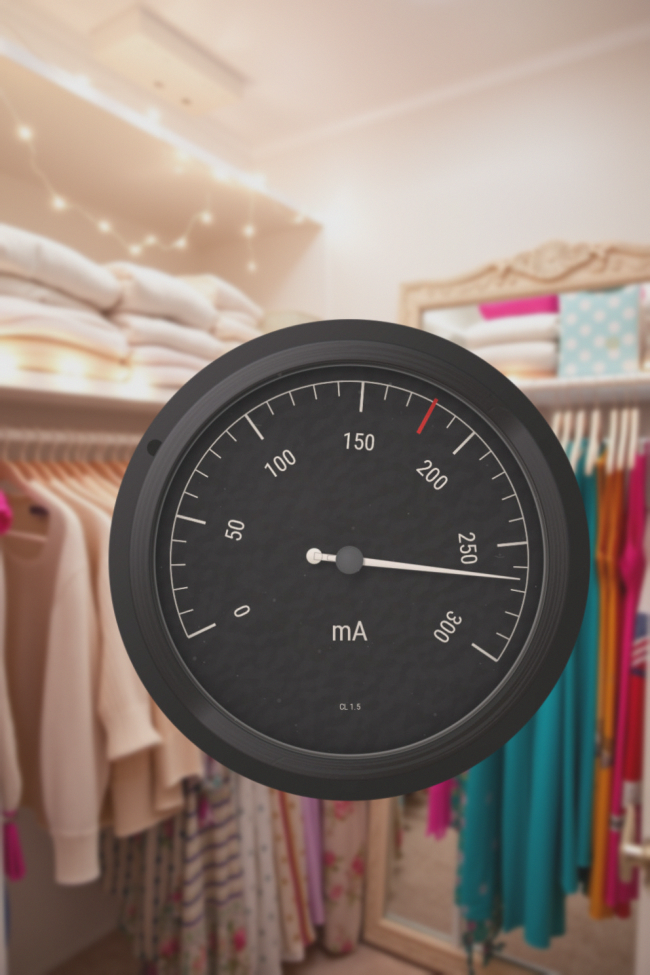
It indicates {"value": 265, "unit": "mA"}
